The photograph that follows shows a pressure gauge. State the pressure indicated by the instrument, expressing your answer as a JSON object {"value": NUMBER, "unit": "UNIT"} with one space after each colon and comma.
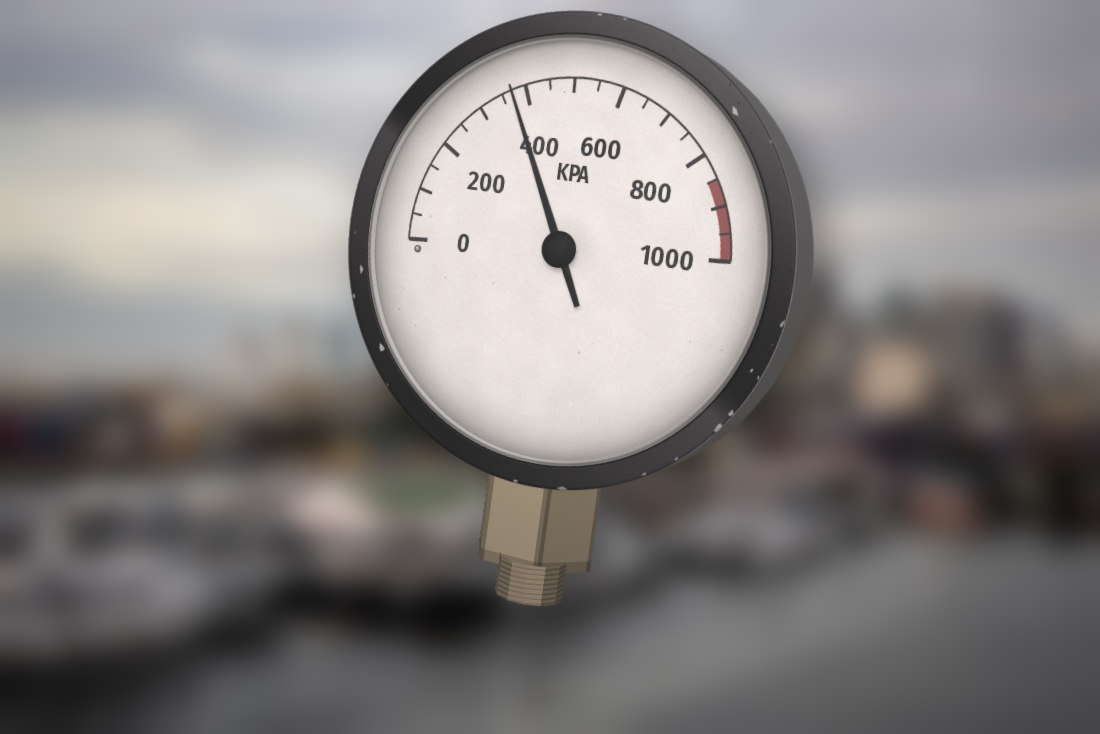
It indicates {"value": 375, "unit": "kPa"}
